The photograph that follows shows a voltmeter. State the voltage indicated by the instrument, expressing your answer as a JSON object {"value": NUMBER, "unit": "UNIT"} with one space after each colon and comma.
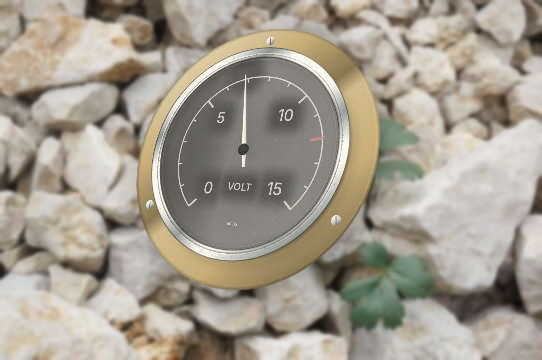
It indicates {"value": 7, "unit": "V"}
